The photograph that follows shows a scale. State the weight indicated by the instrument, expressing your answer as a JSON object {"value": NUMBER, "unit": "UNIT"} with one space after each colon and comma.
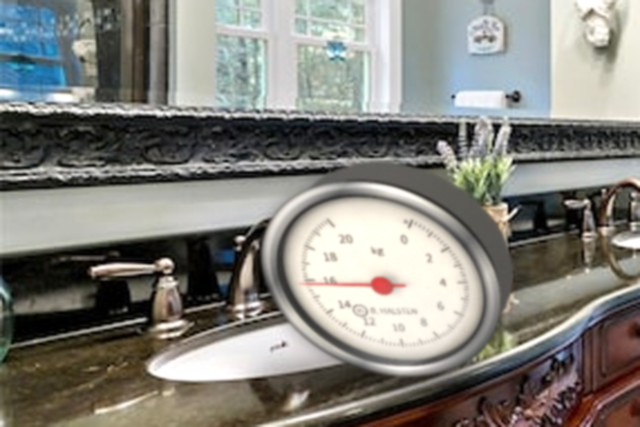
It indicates {"value": 16, "unit": "kg"}
